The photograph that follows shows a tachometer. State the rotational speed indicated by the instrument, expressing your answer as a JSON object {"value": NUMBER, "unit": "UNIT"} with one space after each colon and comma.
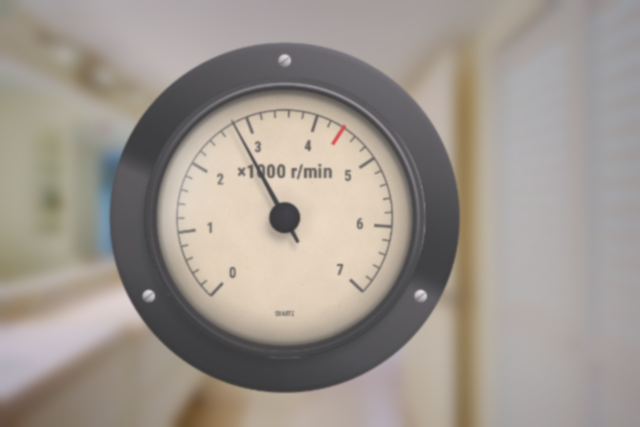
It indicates {"value": 2800, "unit": "rpm"}
